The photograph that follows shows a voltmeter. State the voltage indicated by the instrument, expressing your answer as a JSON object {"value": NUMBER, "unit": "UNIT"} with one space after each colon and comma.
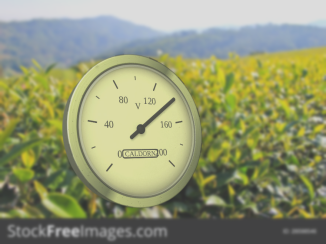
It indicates {"value": 140, "unit": "V"}
